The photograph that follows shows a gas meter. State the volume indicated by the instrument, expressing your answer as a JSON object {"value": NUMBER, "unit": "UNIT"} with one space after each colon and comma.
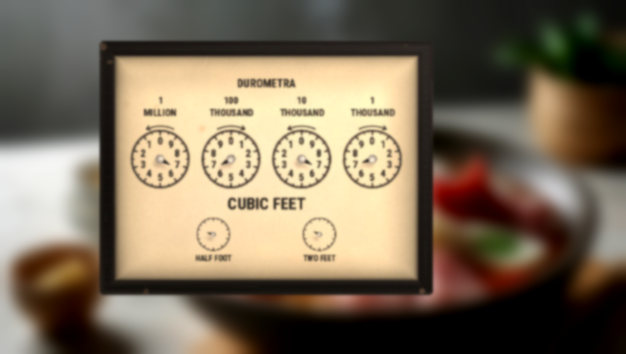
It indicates {"value": 666700, "unit": "ft³"}
